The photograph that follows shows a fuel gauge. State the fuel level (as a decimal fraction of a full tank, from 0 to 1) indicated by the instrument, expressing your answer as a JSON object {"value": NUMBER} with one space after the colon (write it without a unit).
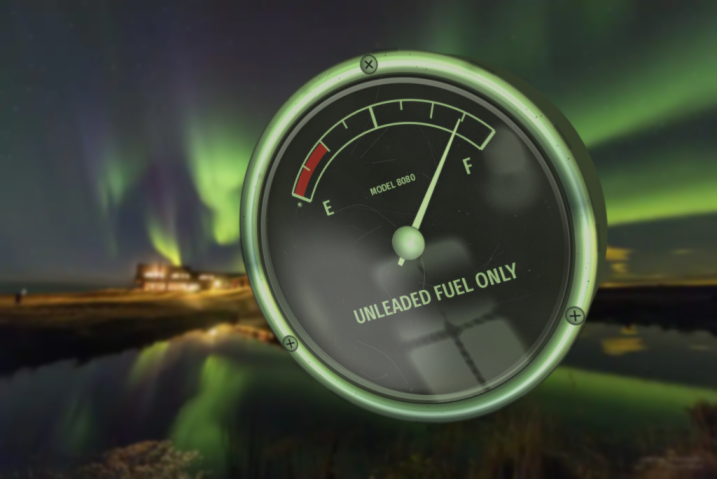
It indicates {"value": 0.875}
